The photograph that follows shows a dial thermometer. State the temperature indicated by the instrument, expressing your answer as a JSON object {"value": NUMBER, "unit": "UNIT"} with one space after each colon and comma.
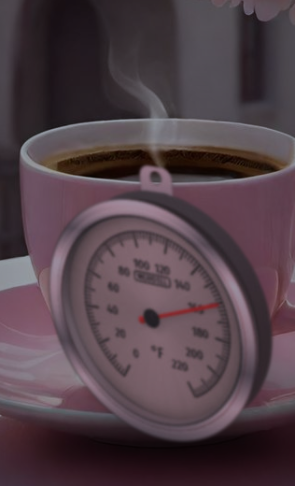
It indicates {"value": 160, "unit": "°F"}
